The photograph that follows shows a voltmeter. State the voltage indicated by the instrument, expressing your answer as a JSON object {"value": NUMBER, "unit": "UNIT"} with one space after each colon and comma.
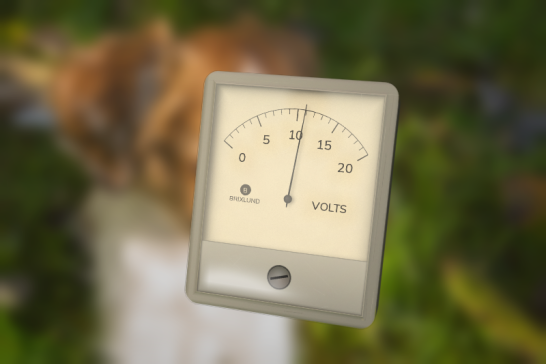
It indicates {"value": 11, "unit": "V"}
